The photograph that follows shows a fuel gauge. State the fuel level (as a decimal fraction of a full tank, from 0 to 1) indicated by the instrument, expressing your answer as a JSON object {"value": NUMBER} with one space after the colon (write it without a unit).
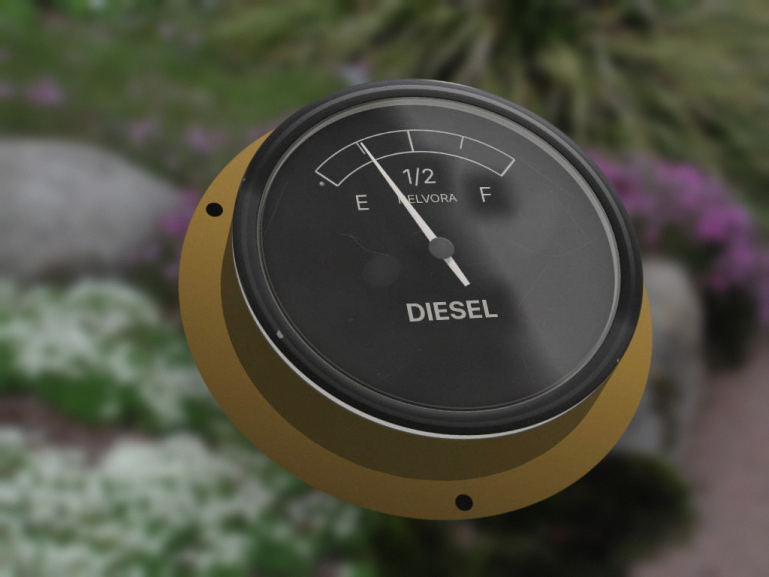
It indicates {"value": 0.25}
